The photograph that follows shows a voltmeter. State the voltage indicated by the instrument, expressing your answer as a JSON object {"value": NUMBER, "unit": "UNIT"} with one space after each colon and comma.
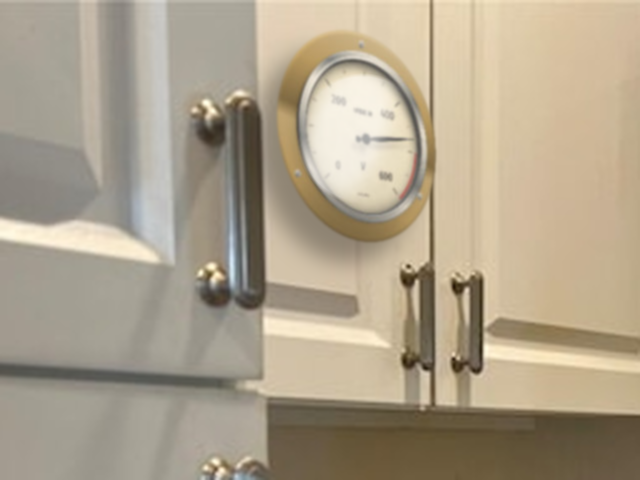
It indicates {"value": 475, "unit": "V"}
